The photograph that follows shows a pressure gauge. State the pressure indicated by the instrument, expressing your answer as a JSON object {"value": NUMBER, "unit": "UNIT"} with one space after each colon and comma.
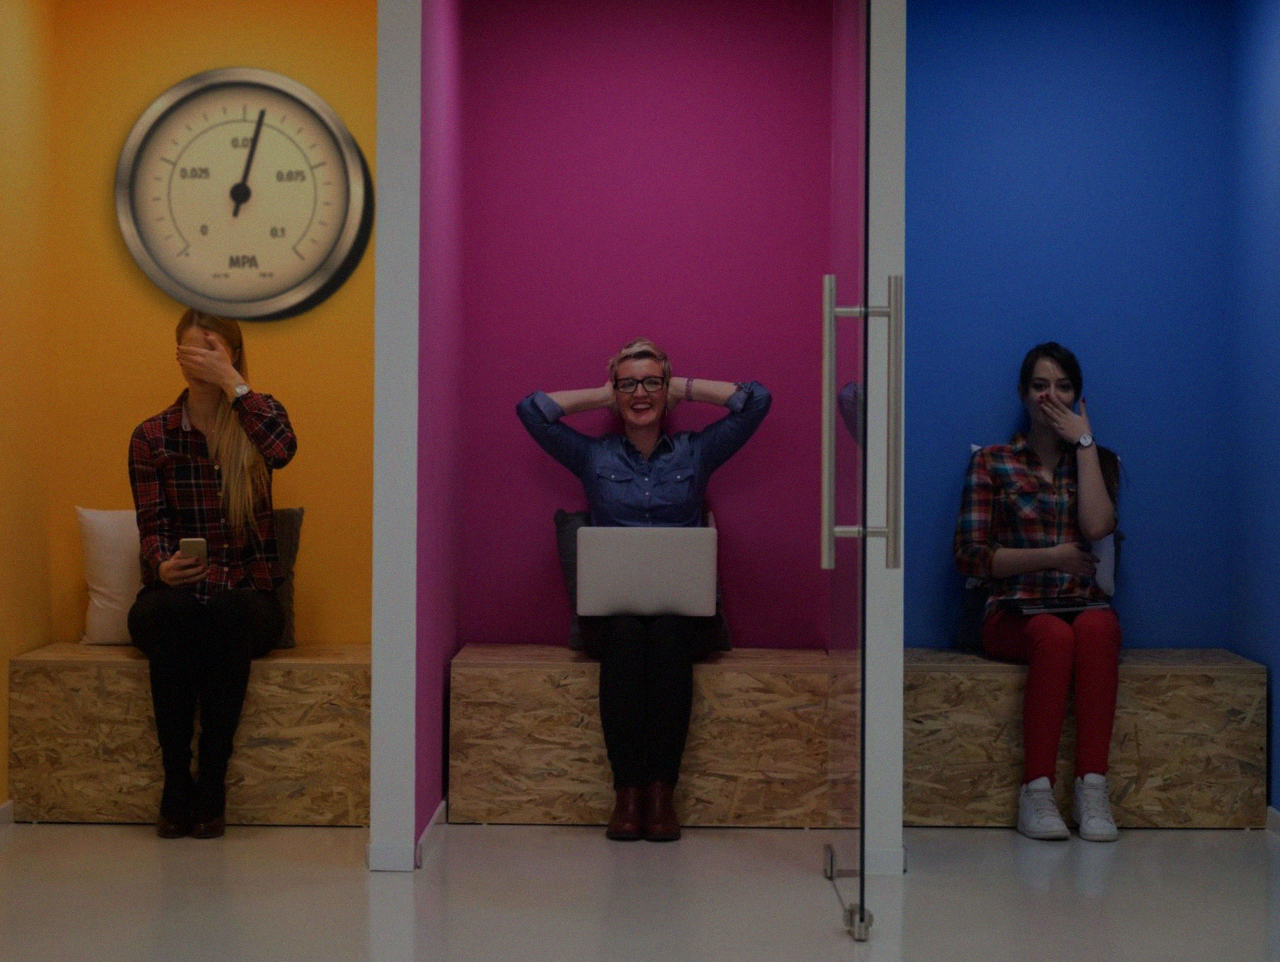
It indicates {"value": 0.055, "unit": "MPa"}
